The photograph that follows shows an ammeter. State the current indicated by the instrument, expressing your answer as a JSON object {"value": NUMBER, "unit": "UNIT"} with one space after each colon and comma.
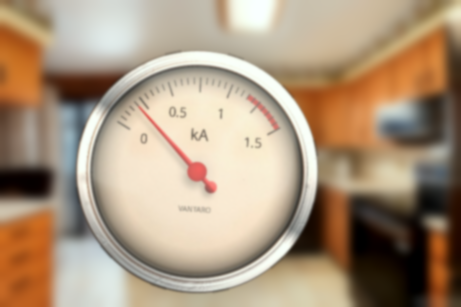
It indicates {"value": 0.2, "unit": "kA"}
